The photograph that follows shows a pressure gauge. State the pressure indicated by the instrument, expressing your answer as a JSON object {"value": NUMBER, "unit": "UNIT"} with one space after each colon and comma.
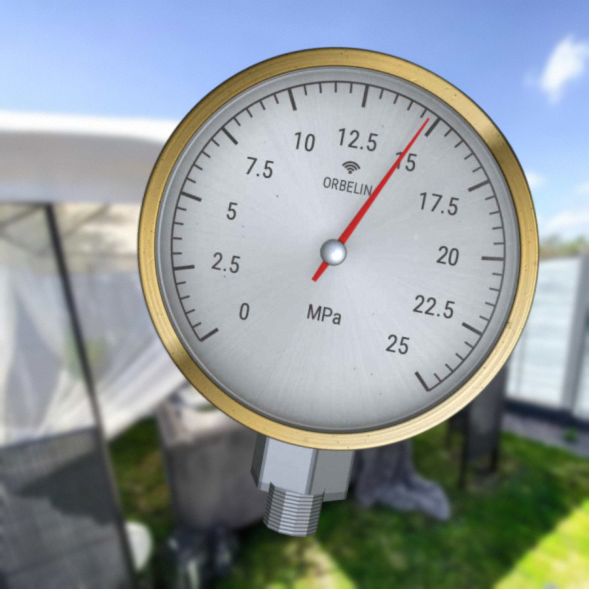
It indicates {"value": 14.75, "unit": "MPa"}
